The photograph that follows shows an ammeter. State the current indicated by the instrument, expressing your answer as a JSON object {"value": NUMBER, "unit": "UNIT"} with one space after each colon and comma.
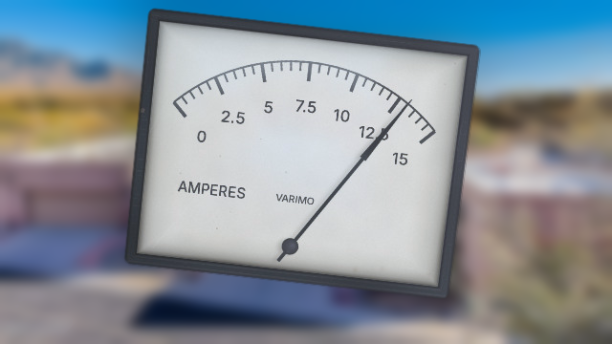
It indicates {"value": 13, "unit": "A"}
